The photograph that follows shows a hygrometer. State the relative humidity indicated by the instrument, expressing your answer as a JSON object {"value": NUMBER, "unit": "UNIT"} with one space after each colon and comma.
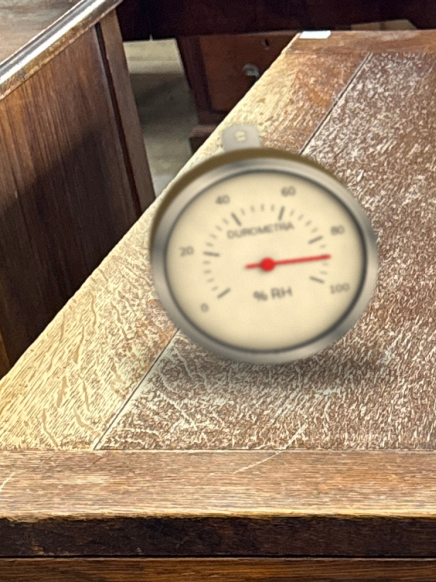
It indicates {"value": 88, "unit": "%"}
